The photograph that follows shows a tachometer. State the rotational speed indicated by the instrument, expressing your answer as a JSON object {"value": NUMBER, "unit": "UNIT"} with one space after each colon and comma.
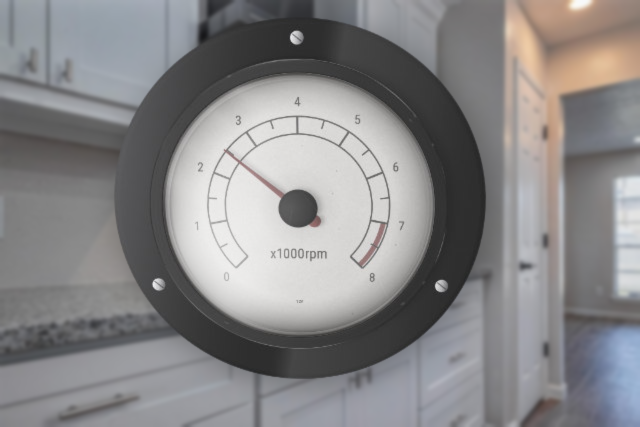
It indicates {"value": 2500, "unit": "rpm"}
